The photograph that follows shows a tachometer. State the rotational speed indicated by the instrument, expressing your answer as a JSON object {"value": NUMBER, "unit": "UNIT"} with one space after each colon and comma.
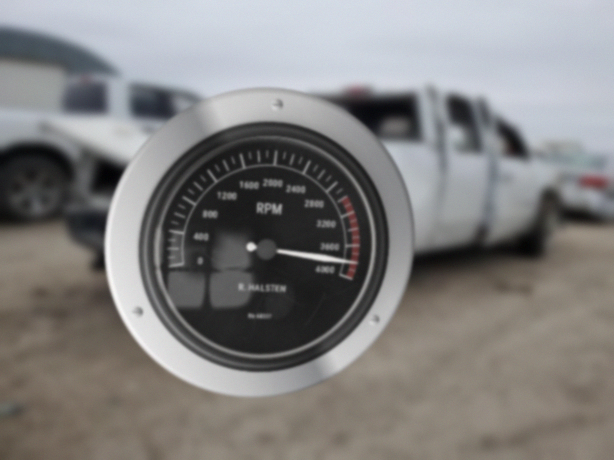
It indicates {"value": 3800, "unit": "rpm"}
